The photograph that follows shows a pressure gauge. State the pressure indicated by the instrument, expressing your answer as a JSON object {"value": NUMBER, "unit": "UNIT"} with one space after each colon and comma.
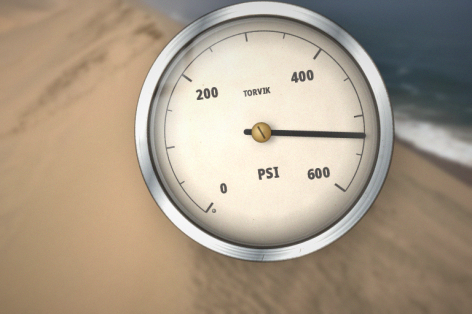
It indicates {"value": 525, "unit": "psi"}
